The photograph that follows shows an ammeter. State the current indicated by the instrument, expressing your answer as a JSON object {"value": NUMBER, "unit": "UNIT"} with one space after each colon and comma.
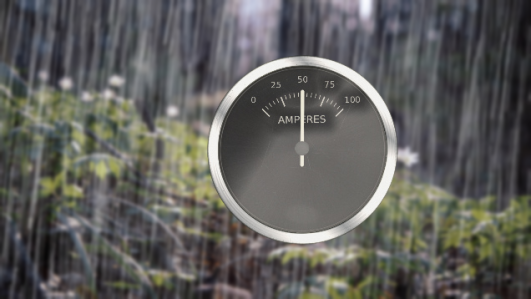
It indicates {"value": 50, "unit": "A"}
